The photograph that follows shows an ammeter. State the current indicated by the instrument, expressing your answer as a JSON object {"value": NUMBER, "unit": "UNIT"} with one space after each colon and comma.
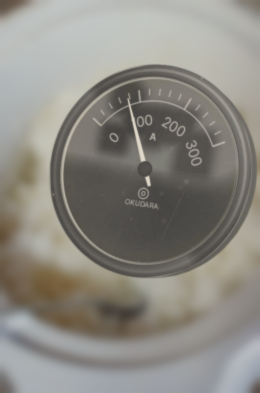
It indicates {"value": 80, "unit": "A"}
